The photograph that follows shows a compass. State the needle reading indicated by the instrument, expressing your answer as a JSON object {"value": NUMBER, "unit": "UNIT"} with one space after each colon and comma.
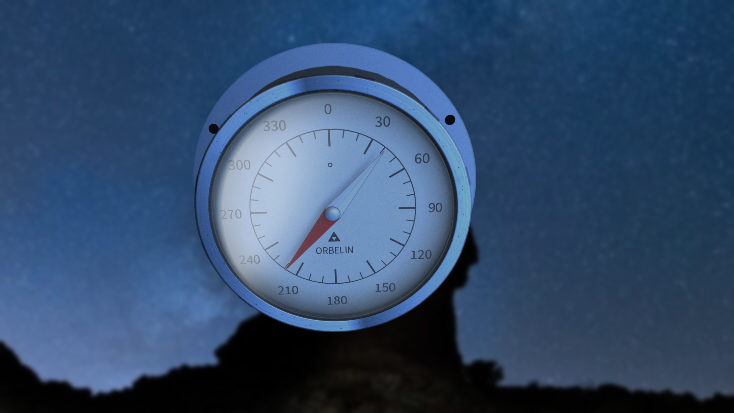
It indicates {"value": 220, "unit": "°"}
